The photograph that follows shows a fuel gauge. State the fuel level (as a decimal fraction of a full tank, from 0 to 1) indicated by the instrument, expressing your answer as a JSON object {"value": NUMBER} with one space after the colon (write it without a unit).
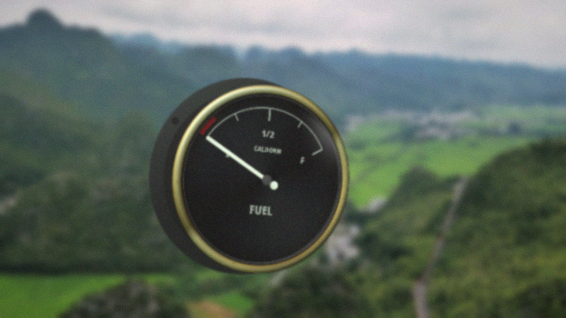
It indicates {"value": 0}
